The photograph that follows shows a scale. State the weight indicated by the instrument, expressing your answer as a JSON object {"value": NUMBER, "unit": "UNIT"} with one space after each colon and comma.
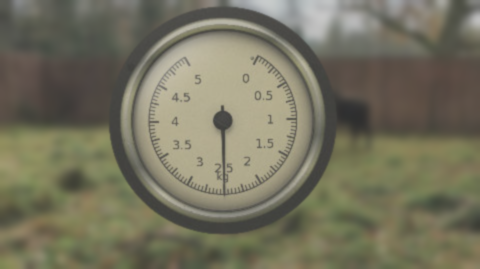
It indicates {"value": 2.5, "unit": "kg"}
